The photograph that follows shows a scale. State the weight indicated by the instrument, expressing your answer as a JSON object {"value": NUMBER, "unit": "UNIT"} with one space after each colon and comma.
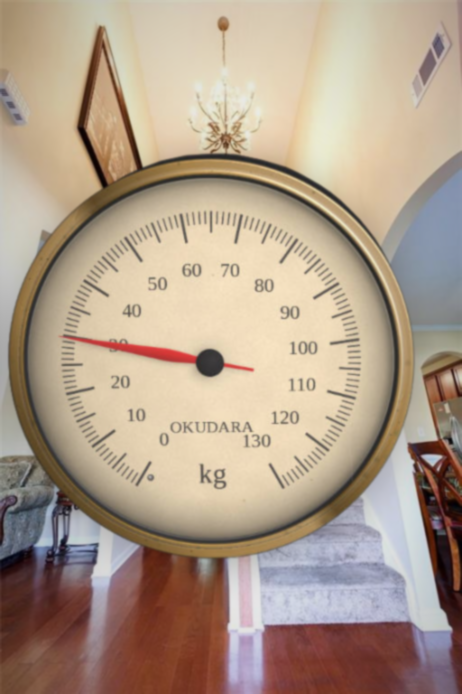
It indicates {"value": 30, "unit": "kg"}
